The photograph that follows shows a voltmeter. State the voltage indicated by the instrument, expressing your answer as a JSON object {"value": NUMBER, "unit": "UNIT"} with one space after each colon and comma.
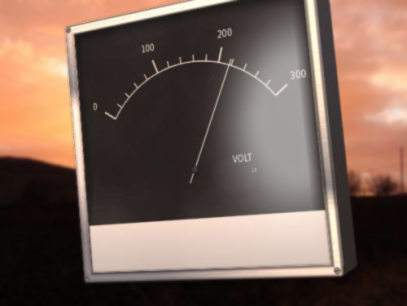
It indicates {"value": 220, "unit": "V"}
